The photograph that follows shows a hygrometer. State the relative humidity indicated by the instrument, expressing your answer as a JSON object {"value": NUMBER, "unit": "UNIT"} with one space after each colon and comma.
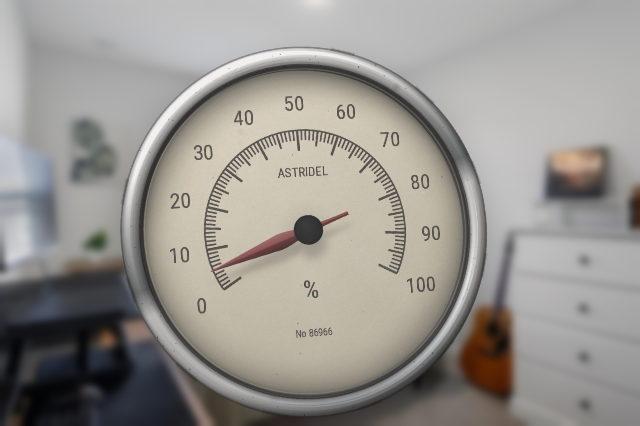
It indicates {"value": 5, "unit": "%"}
